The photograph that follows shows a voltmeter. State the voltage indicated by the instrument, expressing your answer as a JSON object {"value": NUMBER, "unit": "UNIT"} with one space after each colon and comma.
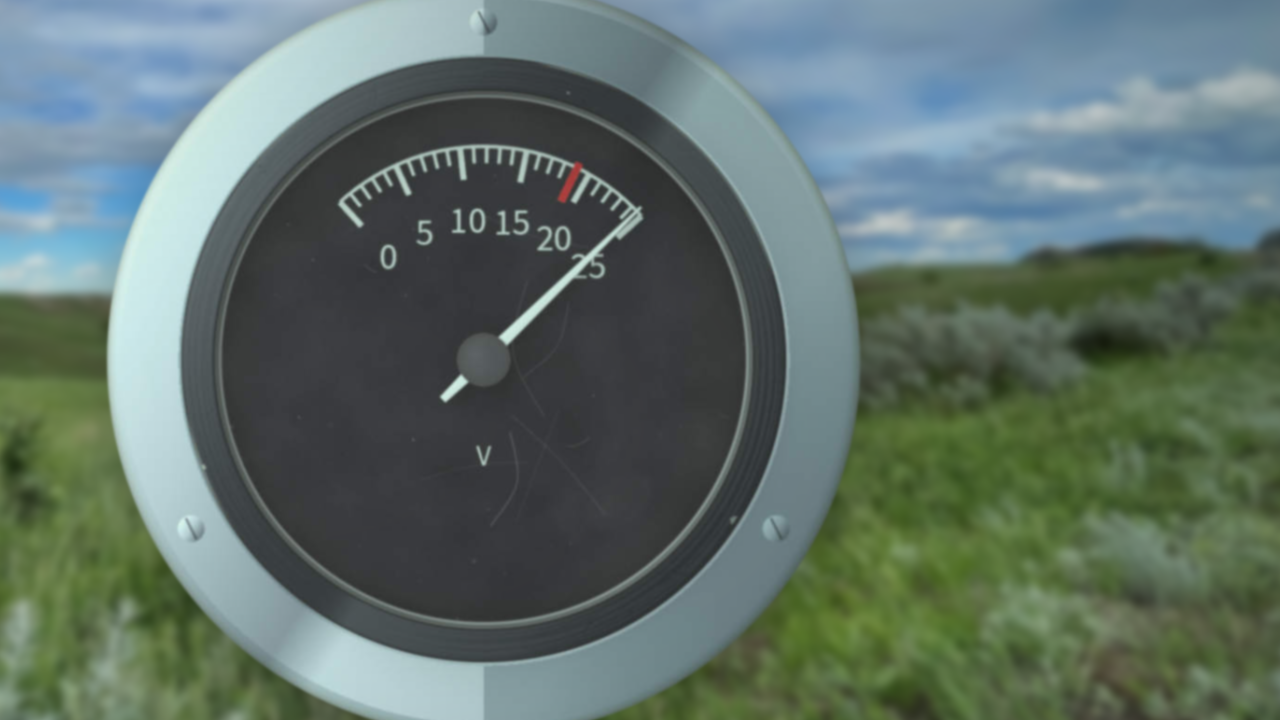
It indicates {"value": 24.5, "unit": "V"}
